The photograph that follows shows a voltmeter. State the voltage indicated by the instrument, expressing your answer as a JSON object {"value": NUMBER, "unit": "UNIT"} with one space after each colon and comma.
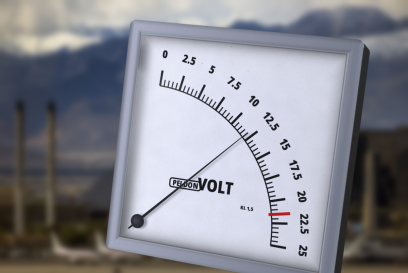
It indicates {"value": 12, "unit": "V"}
